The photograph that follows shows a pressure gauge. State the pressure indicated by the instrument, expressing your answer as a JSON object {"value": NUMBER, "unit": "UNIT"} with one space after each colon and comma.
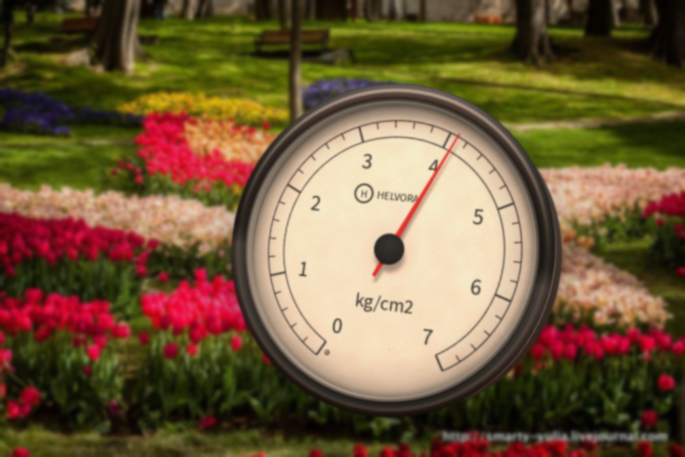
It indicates {"value": 4.1, "unit": "kg/cm²"}
